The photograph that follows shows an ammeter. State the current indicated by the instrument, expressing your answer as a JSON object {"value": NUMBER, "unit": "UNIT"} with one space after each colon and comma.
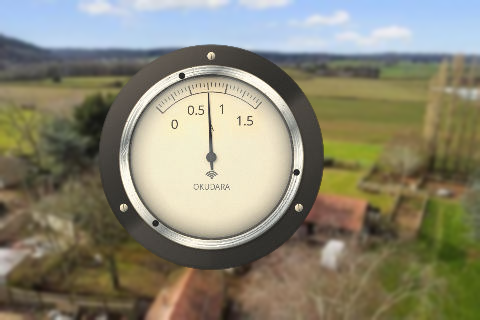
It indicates {"value": 0.75, "unit": "A"}
